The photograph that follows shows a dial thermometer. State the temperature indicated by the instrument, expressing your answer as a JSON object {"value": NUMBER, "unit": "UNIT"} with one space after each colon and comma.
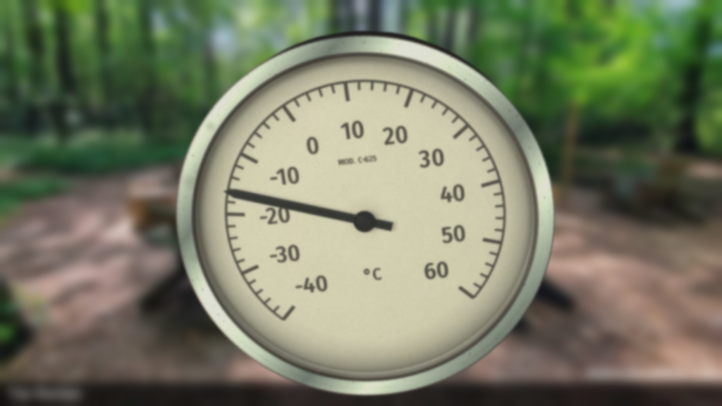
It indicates {"value": -16, "unit": "°C"}
